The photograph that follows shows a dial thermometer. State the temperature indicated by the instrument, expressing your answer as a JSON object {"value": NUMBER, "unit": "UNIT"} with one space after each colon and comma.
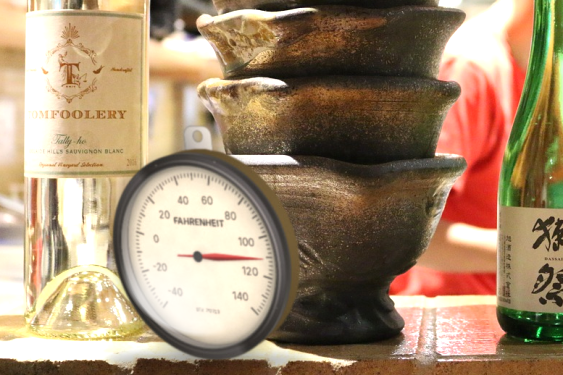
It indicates {"value": 110, "unit": "°F"}
